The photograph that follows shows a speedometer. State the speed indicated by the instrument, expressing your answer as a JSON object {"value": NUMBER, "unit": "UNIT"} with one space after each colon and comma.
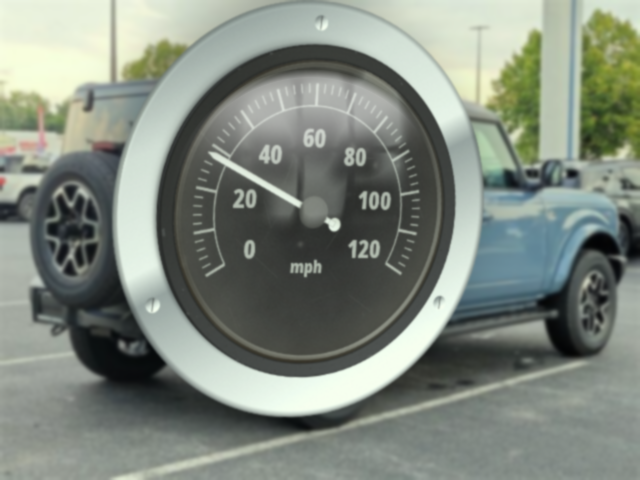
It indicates {"value": 28, "unit": "mph"}
